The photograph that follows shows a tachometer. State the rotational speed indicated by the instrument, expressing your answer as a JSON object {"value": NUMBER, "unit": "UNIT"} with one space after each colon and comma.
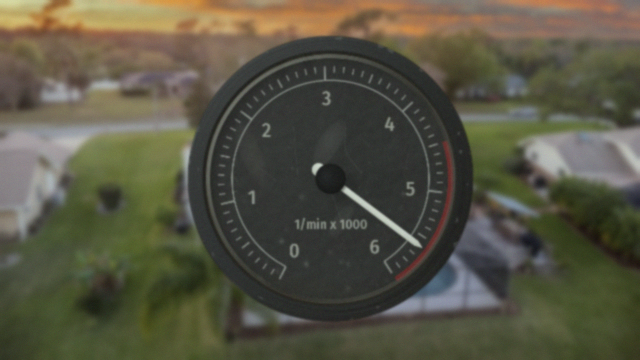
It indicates {"value": 5600, "unit": "rpm"}
